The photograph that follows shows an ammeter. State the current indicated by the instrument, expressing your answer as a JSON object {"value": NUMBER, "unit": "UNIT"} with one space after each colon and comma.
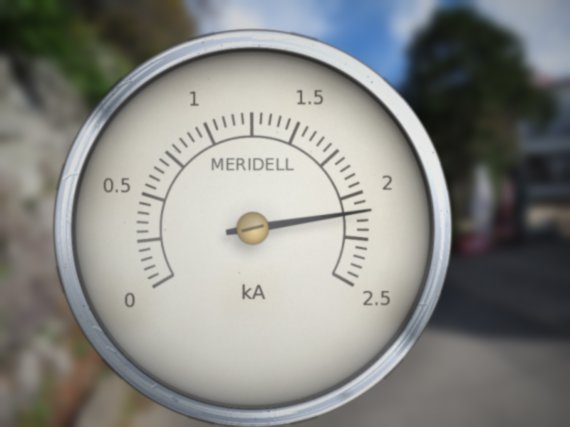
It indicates {"value": 2.1, "unit": "kA"}
